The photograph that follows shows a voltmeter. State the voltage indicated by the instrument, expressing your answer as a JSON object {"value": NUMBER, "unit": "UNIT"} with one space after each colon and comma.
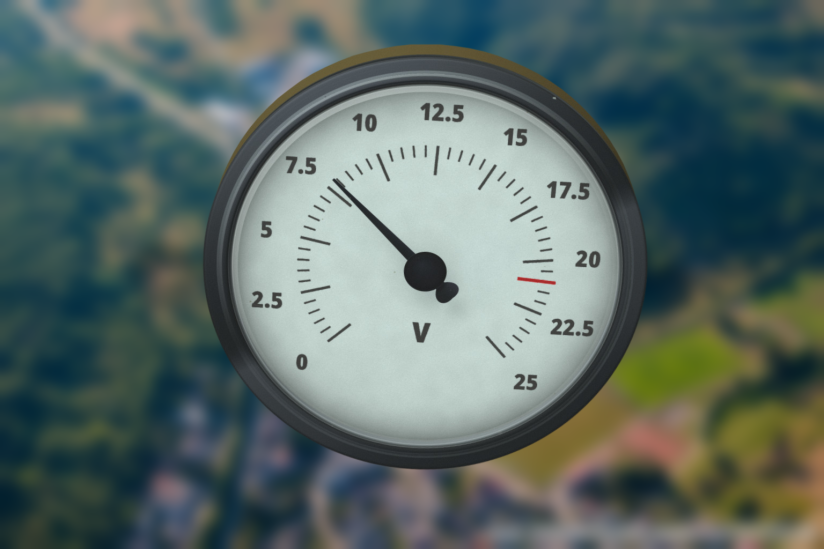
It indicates {"value": 8, "unit": "V"}
